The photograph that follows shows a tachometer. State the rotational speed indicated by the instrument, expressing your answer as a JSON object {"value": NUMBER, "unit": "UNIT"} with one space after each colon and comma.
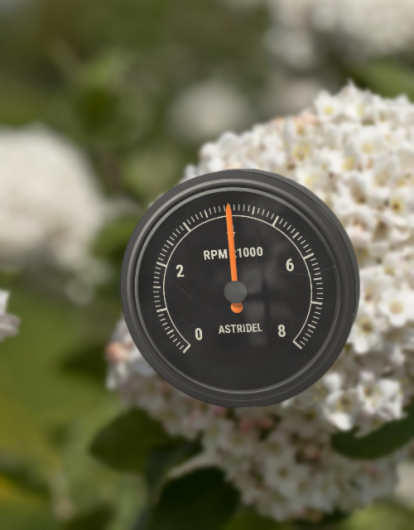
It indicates {"value": 4000, "unit": "rpm"}
